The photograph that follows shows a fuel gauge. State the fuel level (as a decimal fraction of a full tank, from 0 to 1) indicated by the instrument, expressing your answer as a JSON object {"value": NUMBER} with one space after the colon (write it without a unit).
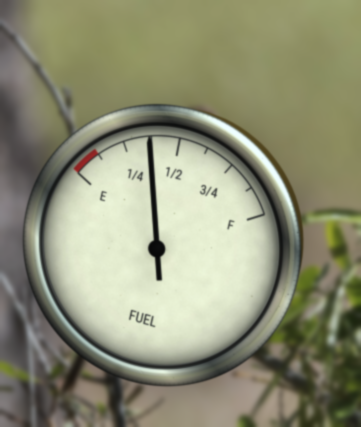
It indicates {"value": 0.375}
